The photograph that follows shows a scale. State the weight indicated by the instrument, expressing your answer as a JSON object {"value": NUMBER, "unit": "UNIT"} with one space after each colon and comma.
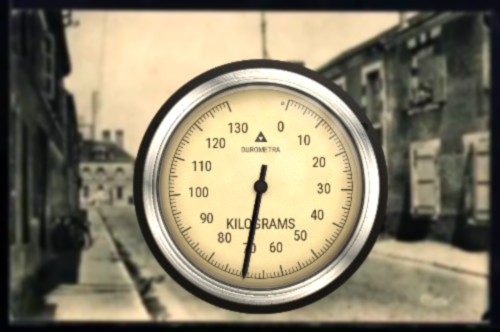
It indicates {"value": 70, "unit": "kg"}
